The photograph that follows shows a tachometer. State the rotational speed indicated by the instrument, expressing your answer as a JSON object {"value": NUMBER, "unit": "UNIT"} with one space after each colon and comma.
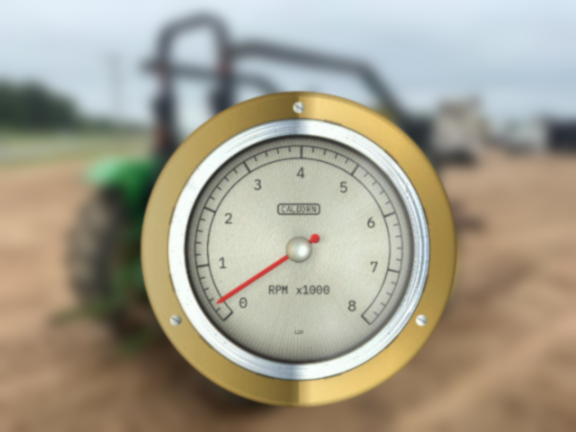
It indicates {"value": 300, "unit": "rpm"}
